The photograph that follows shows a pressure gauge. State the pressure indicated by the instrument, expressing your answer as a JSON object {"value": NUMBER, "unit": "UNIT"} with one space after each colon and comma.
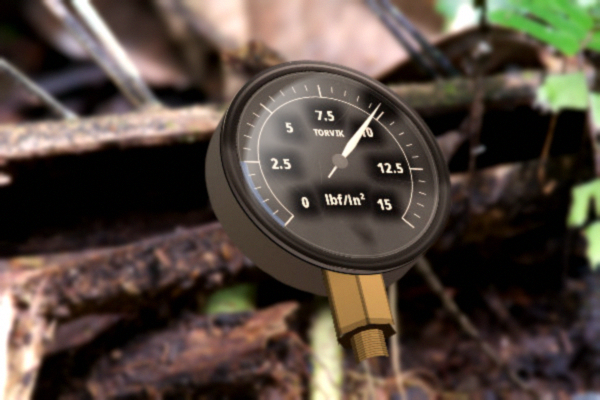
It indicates {"value": 9.75, "unit": "psi"}
